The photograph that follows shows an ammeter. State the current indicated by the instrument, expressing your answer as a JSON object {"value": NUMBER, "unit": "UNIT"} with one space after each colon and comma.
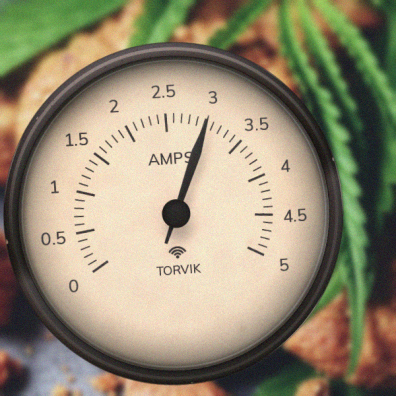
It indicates {"value": 3, "unit": "A"}
